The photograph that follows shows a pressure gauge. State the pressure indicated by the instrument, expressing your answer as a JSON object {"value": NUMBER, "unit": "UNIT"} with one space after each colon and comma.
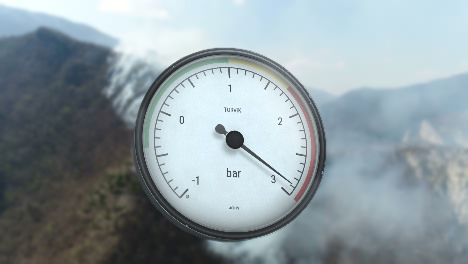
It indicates {"value": 2.9, "unit": "bar"}
